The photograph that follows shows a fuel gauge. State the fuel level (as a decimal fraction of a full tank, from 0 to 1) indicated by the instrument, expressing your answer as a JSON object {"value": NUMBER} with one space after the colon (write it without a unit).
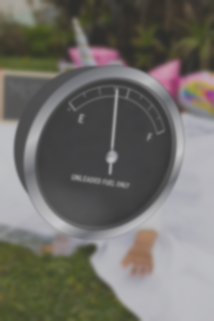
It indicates {"value": 0.375}
